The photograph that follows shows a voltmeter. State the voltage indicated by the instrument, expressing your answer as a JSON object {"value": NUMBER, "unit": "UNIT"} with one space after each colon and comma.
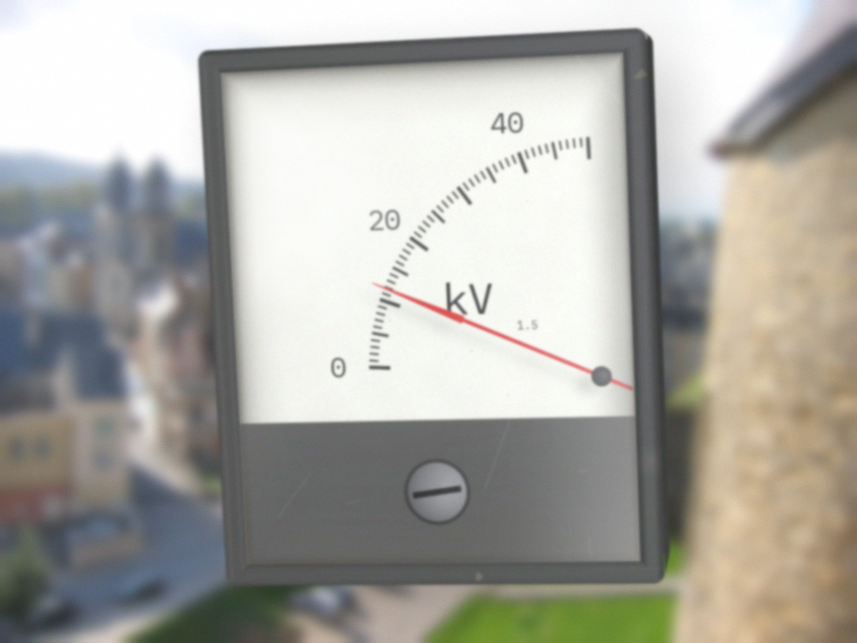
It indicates {"value": 12, "unit": "kV"}
